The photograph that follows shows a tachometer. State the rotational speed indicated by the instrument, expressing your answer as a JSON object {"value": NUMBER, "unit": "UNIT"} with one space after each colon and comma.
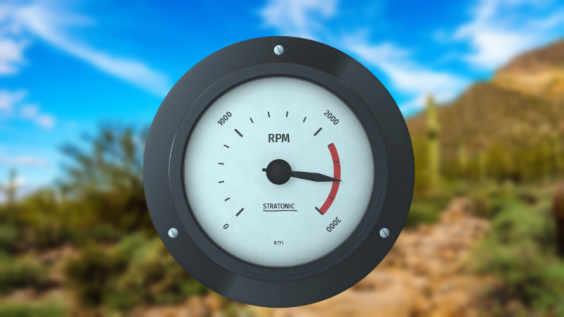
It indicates {"value": 2600, "unit": "rpm"}
